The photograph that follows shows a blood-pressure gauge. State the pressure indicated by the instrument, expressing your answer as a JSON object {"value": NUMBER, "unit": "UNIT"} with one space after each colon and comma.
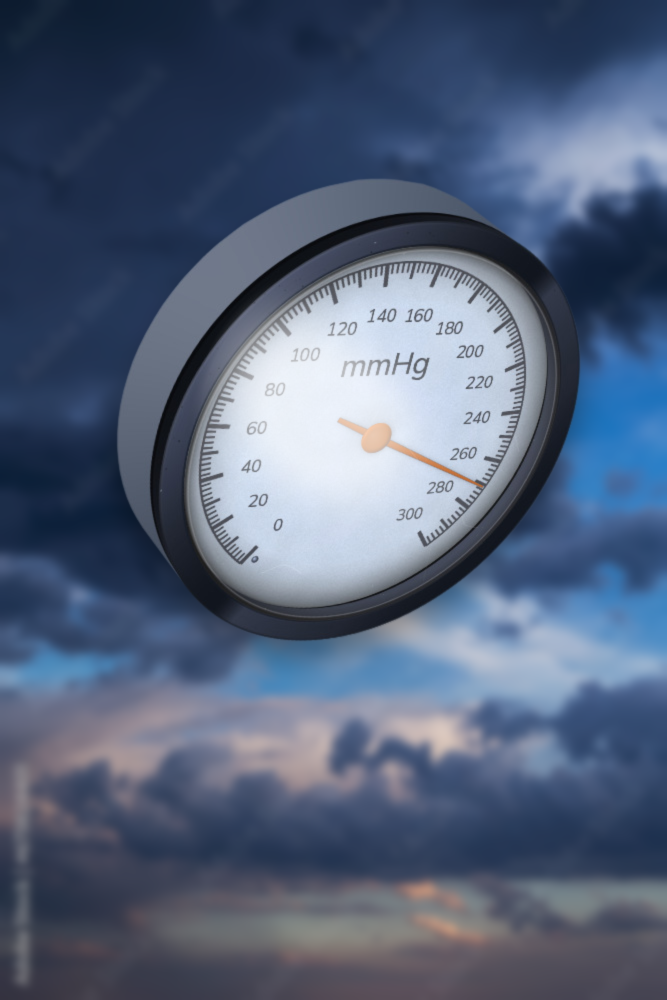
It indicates {"value": 270, "unit": "mmHg"}
